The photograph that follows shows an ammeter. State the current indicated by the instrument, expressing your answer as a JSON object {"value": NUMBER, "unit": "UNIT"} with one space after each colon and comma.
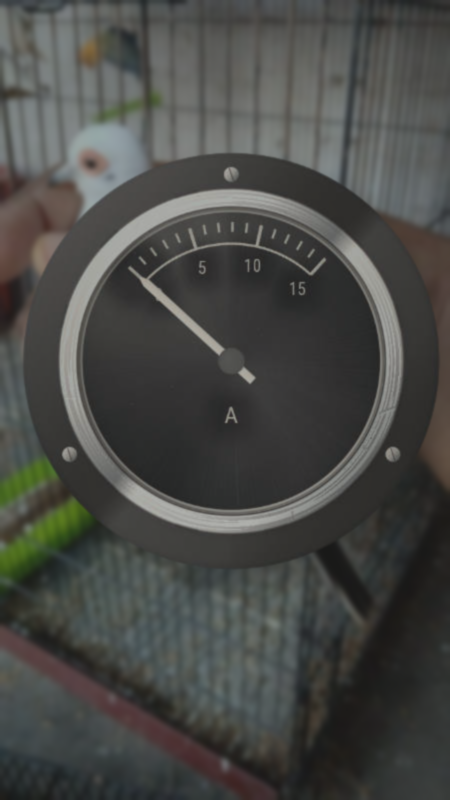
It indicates {"value": 0, "unit": "A"}
